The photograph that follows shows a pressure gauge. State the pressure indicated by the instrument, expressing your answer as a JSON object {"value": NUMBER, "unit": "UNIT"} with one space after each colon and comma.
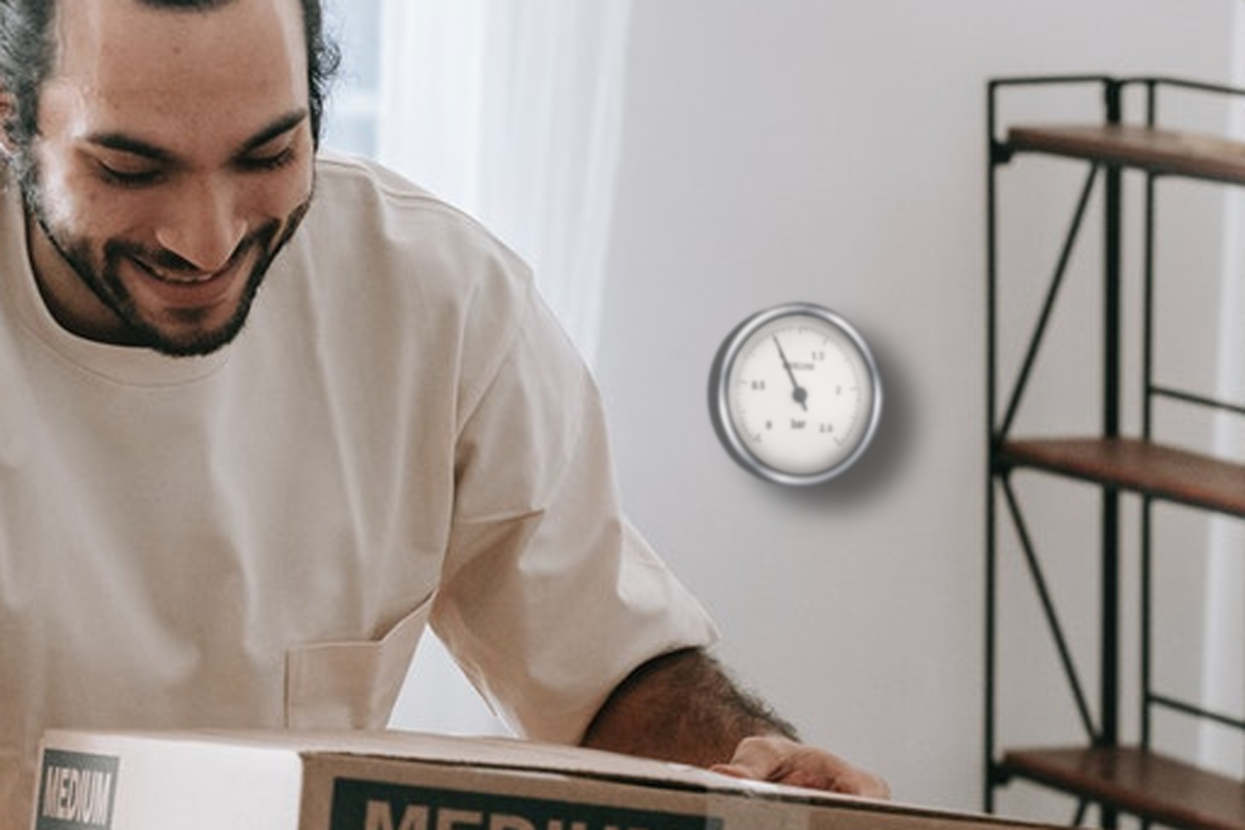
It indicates {"value": 1, "unit": "bar"}
